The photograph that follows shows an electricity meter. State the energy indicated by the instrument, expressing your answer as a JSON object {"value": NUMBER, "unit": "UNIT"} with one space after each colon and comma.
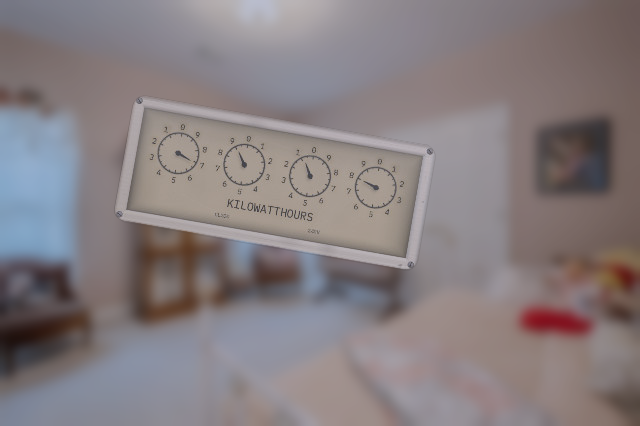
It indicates {"value": 6908, "unit": "kWh"}
